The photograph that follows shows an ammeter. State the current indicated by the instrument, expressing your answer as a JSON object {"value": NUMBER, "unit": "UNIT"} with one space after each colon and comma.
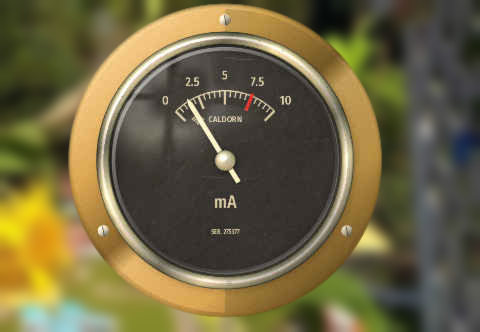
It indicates {"value": 1.5, "unit": "mA"}
